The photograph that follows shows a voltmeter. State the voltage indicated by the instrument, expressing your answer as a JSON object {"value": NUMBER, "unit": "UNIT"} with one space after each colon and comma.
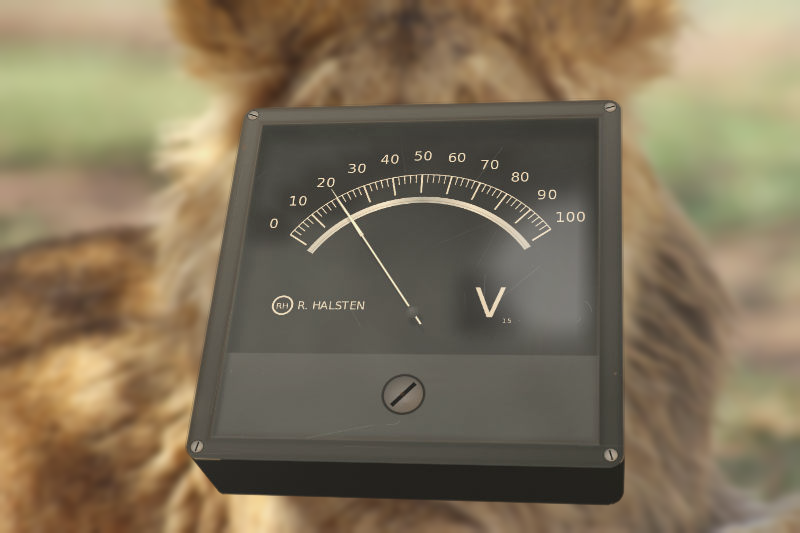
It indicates {"value": 20, "unit": "V"}
